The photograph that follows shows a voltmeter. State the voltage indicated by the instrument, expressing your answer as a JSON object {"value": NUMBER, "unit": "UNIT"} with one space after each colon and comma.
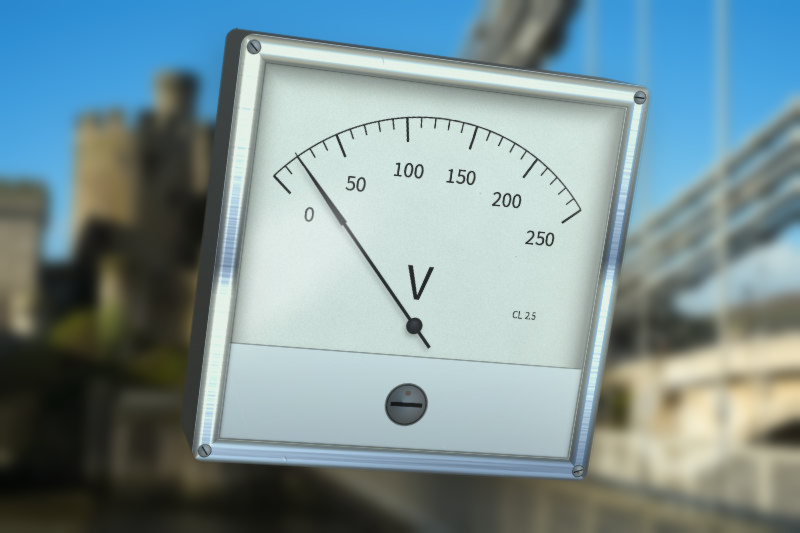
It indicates {"value": 20, "unit": "V"}
